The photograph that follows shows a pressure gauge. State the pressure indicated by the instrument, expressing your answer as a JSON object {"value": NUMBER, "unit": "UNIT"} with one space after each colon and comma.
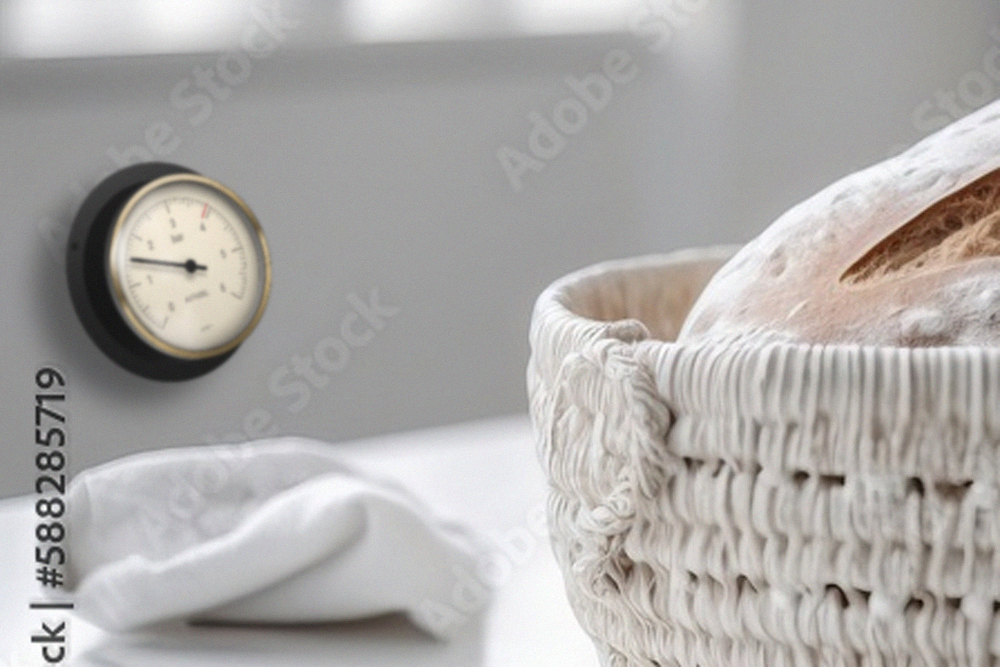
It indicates {"value": 1.5, "unit": "bar"}
